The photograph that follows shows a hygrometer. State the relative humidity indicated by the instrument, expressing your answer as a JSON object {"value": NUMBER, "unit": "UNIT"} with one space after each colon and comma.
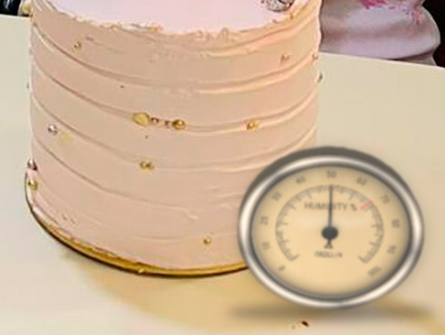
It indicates {"value": 50, "unit": "%"}
